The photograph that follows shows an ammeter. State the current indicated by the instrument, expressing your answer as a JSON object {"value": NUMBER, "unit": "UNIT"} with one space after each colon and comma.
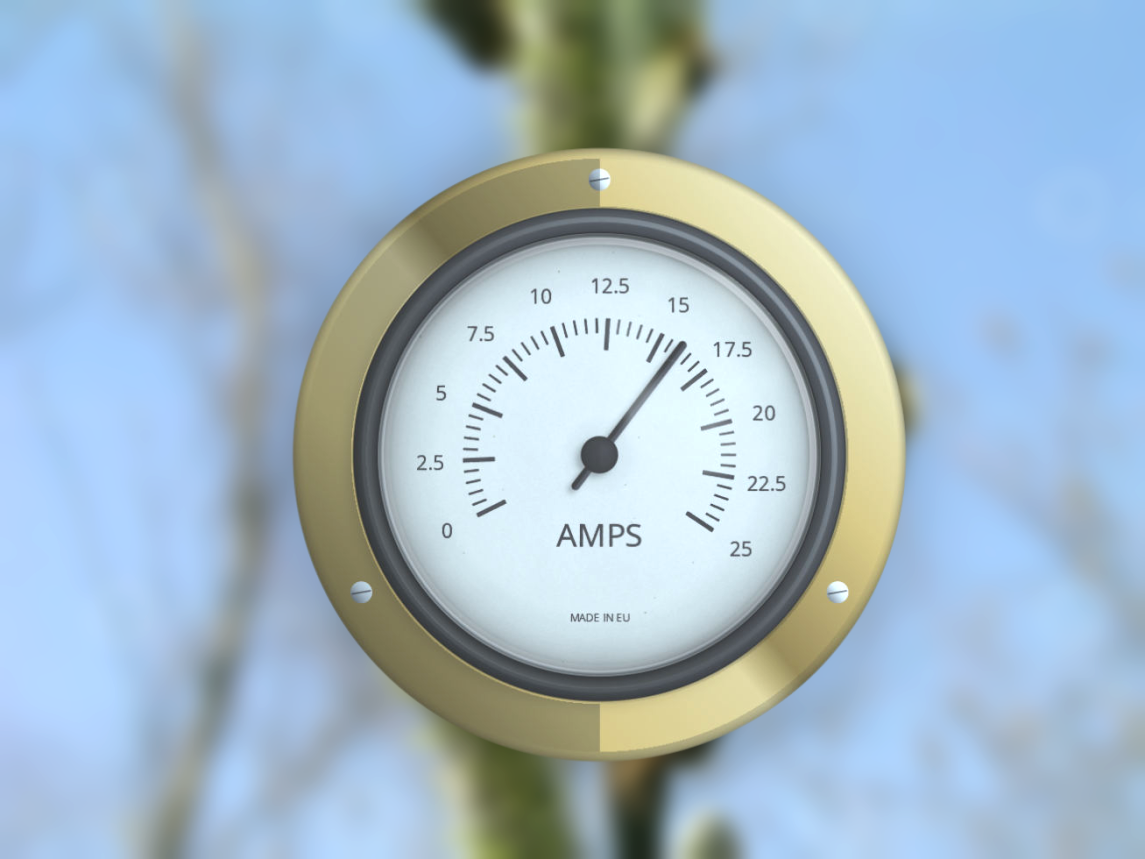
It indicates {"value": 16, "unit": "A"}
